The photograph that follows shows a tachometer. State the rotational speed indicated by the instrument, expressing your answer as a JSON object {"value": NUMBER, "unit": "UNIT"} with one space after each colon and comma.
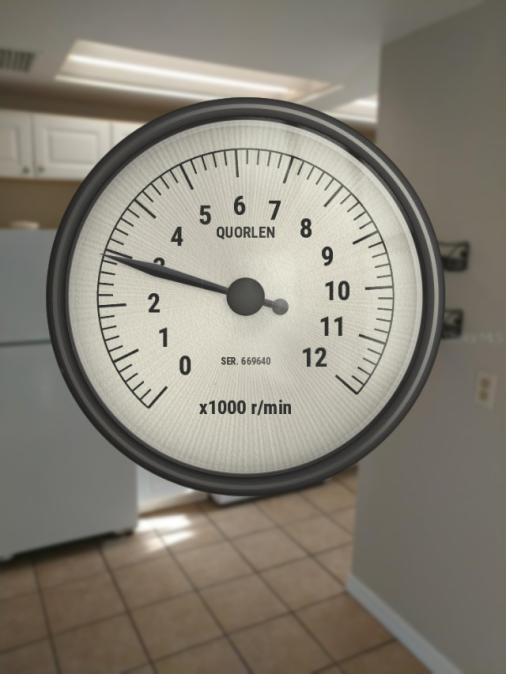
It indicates {"value": 2900, "unit": "rpm"}
